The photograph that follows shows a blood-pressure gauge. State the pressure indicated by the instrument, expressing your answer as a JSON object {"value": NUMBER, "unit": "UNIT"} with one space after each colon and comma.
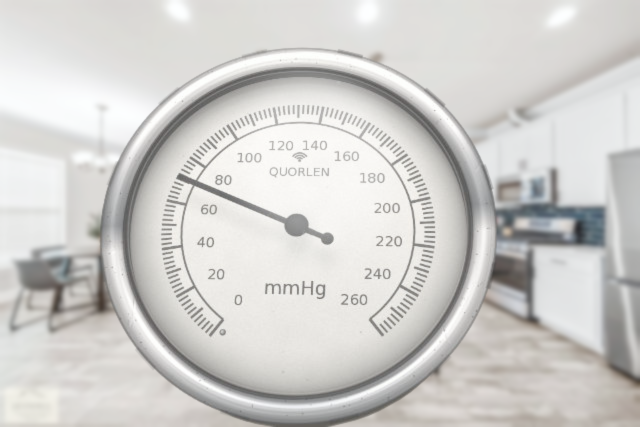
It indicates {"value": 70, "unit": "mmHg"}
